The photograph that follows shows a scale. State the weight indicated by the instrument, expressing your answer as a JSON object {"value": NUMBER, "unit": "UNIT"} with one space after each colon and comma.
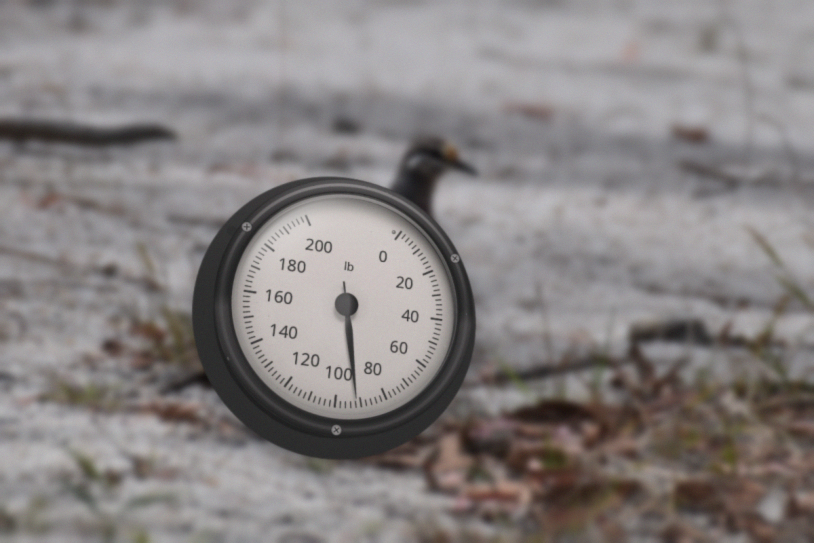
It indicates {"value": 92, "unit": "lb"}
